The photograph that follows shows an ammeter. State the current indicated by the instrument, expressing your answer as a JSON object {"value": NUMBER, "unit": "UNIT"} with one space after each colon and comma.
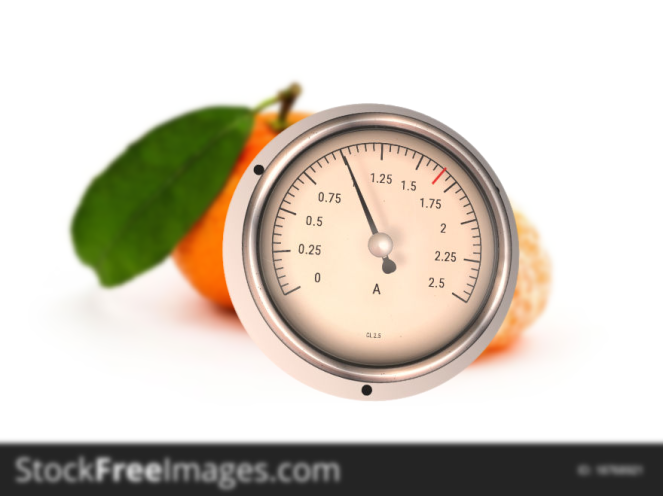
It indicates {"value": 1, "unit": "A"}
